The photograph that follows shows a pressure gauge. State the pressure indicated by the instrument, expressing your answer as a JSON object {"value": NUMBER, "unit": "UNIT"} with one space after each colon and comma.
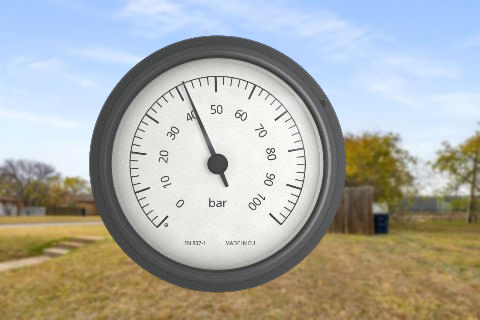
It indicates {"value": 42, "unit": "bar"}
